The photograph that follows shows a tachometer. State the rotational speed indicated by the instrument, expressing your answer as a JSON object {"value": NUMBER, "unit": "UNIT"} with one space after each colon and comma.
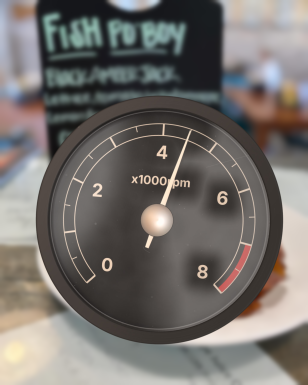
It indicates {"value": 4500, "unit": "rpm"}
